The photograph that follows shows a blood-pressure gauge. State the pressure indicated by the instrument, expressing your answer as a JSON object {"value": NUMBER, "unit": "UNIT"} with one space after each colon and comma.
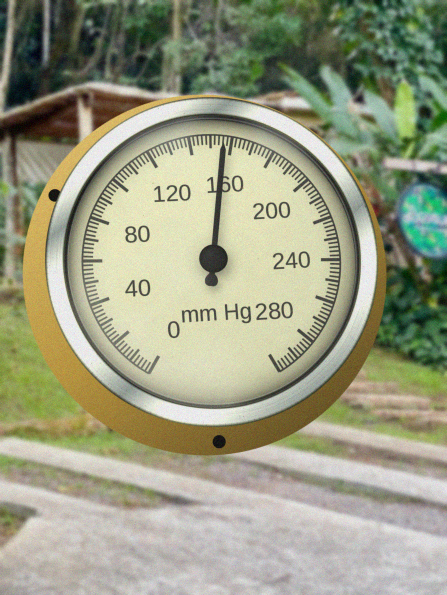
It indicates {"value": 156, "unit": "mmHg"}
